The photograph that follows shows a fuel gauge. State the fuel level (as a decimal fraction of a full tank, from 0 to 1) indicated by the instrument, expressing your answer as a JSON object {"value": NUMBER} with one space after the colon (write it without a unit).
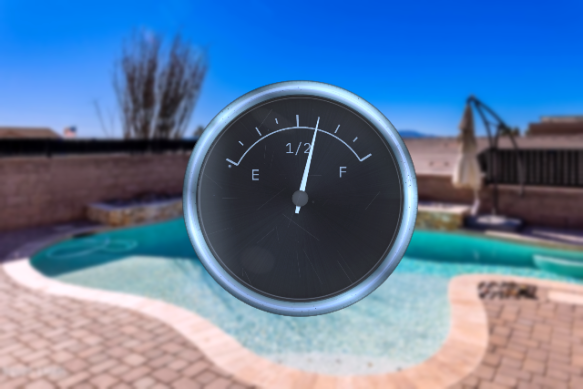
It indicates {"value": 0.625}
